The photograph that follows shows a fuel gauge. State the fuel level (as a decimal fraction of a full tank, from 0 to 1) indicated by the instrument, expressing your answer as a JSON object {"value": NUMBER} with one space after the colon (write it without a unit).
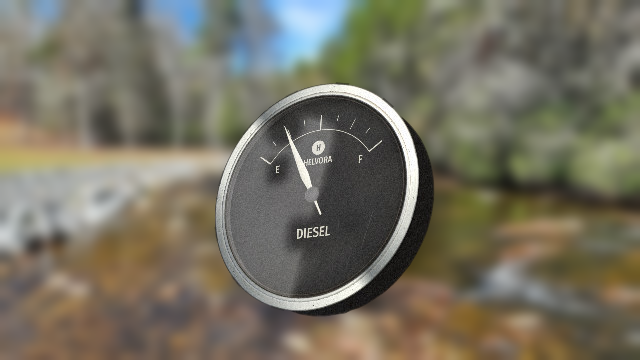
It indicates {"value": 0.25}
